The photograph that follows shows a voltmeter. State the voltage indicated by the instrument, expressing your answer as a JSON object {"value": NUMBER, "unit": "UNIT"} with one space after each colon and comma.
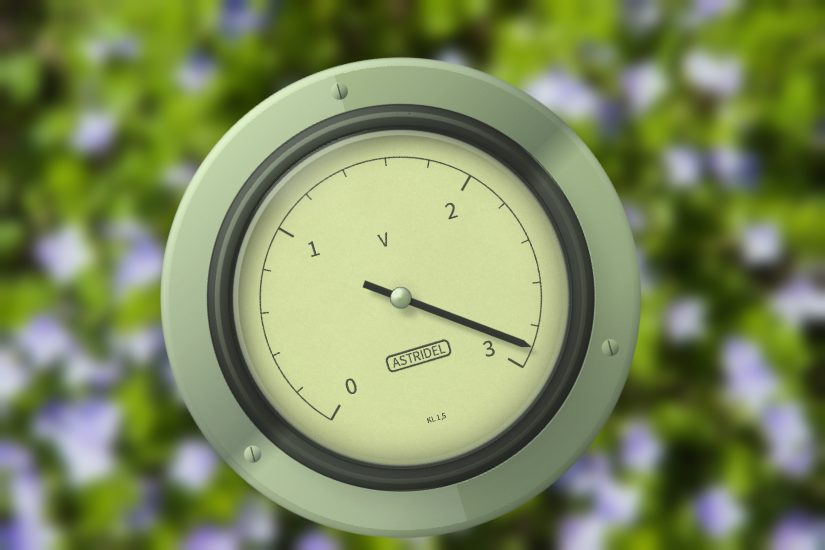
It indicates {"value": 2.9, "unit": "V"}
